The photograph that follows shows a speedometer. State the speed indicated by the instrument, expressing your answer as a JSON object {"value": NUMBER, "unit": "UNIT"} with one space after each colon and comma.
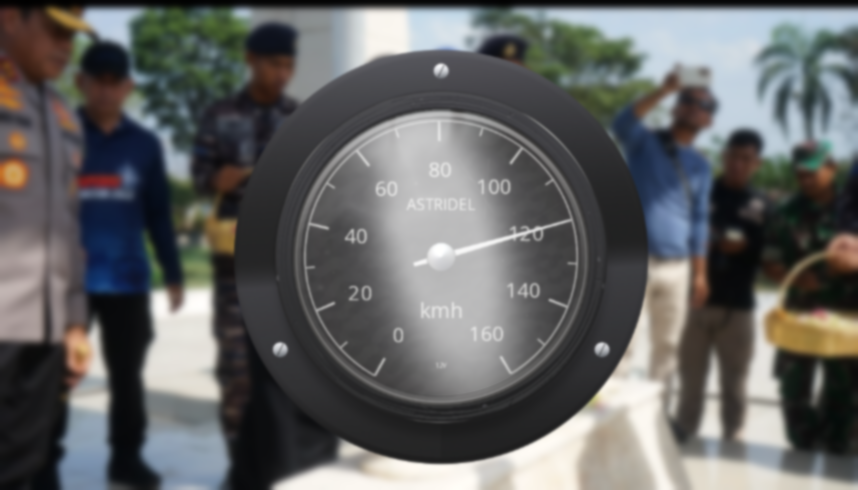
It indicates {"value": 120, "unit": "km/h"}
